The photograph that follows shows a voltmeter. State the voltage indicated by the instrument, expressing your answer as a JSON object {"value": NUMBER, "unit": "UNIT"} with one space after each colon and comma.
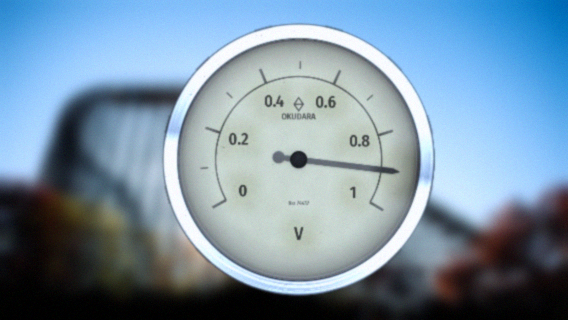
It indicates {"value": 0.9, "unit": "V"}
